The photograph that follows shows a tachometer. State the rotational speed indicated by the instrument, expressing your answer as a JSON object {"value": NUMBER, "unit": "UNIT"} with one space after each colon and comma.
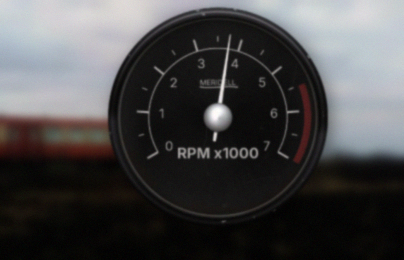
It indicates {"value": 3750, "unit": "rpm"}
